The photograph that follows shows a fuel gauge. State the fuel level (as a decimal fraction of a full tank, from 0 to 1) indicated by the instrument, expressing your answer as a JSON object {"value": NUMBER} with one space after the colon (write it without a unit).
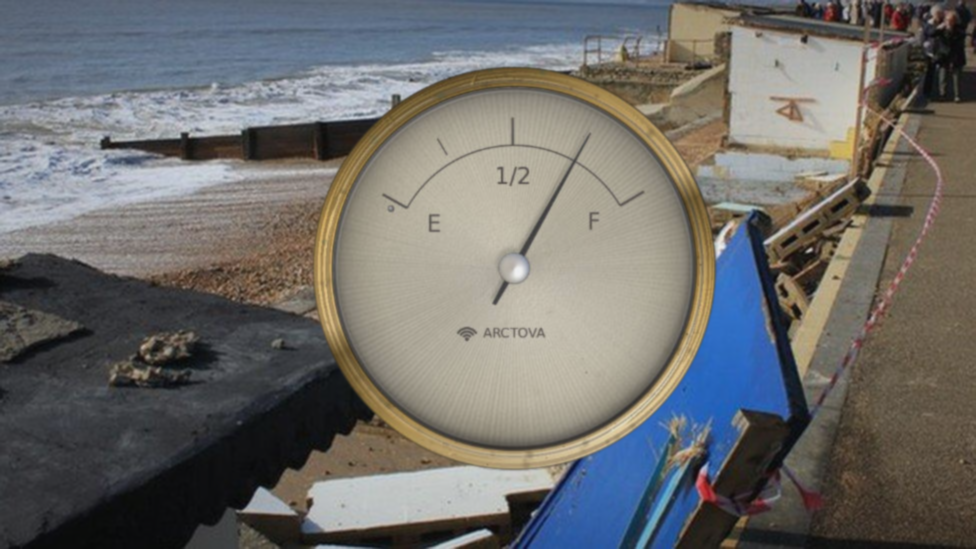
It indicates {"value": 0.75}
